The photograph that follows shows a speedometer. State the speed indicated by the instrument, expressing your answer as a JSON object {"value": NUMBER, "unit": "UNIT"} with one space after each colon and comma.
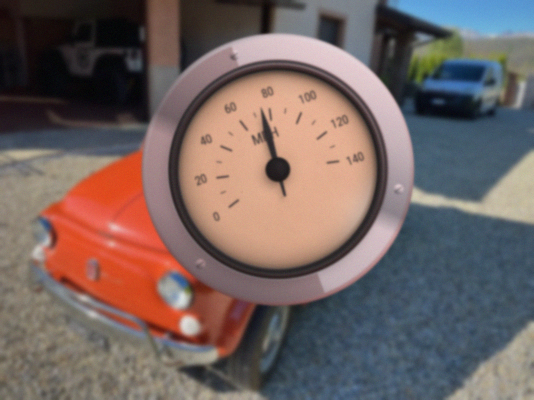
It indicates {"value": 75, "unit": "mph"}
